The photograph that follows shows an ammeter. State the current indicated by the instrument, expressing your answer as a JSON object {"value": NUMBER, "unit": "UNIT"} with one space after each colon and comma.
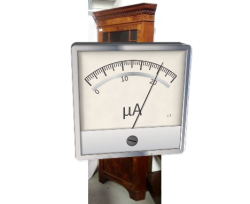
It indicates {"value": 20, "unit": "µA"}
